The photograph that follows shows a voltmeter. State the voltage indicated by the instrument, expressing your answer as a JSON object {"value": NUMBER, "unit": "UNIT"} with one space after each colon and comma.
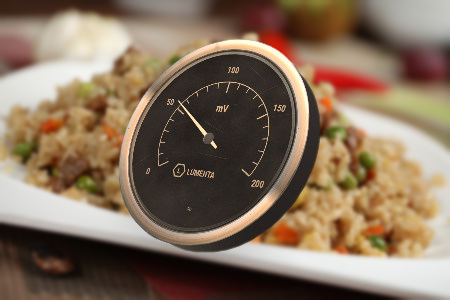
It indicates {"value": 55, "unit": "mV"}
